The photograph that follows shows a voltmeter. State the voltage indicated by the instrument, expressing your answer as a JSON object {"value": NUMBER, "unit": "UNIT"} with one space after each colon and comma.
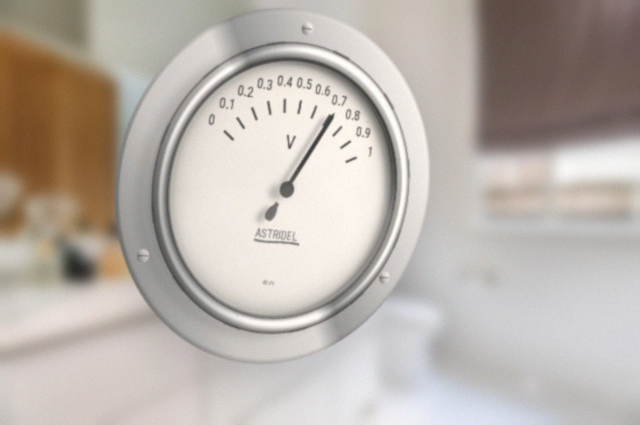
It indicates {"value": 0.7, "unit": "V"}
